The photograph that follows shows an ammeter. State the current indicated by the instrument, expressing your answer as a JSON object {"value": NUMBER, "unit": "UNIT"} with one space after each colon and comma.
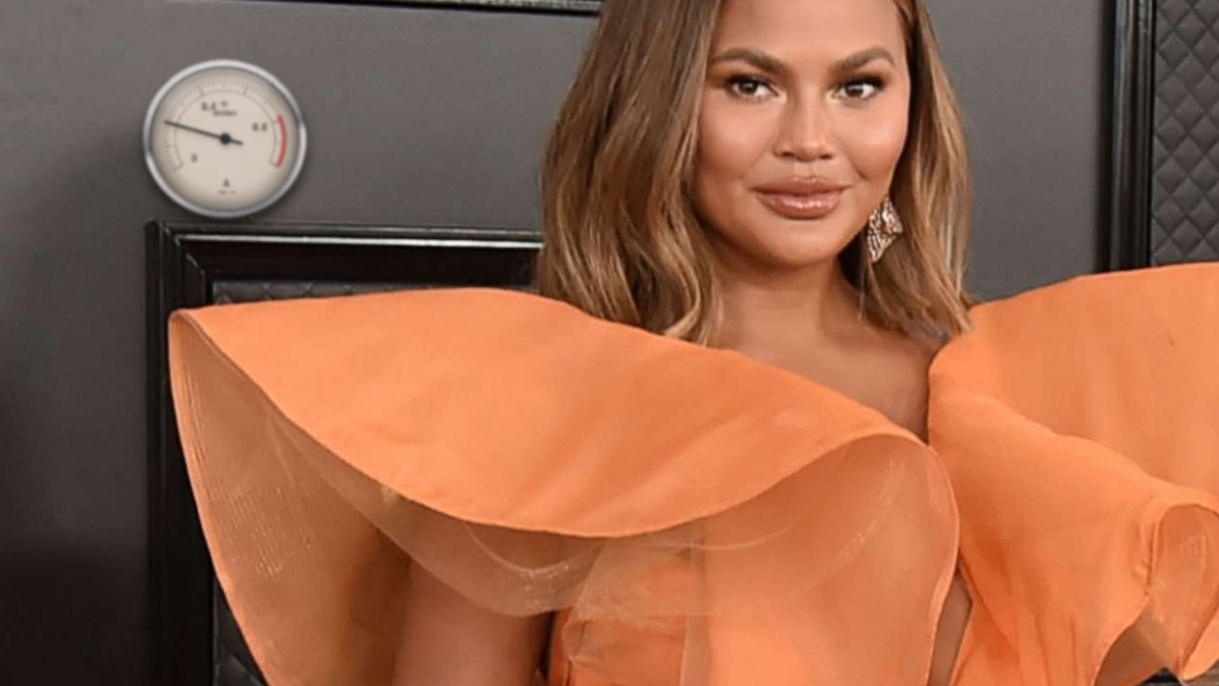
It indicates {"value": 0.2, "unit": "A"}
